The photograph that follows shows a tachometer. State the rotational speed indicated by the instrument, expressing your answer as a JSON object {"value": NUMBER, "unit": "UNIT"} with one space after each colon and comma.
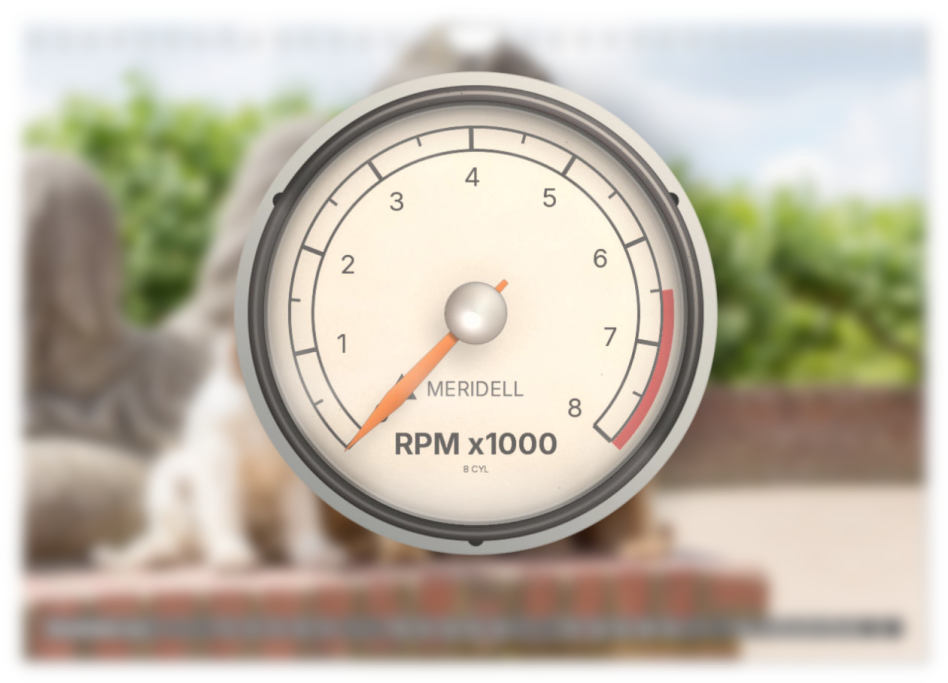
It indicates {"value": 0, "unit": "rpm"}
